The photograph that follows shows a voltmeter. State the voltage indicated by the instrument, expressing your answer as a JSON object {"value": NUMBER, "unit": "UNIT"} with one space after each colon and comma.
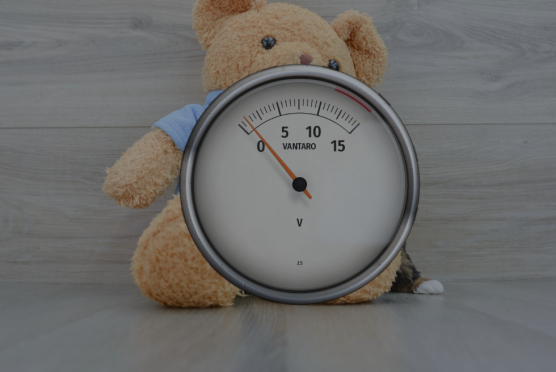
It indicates {"value": 1, "unit": "V"}
